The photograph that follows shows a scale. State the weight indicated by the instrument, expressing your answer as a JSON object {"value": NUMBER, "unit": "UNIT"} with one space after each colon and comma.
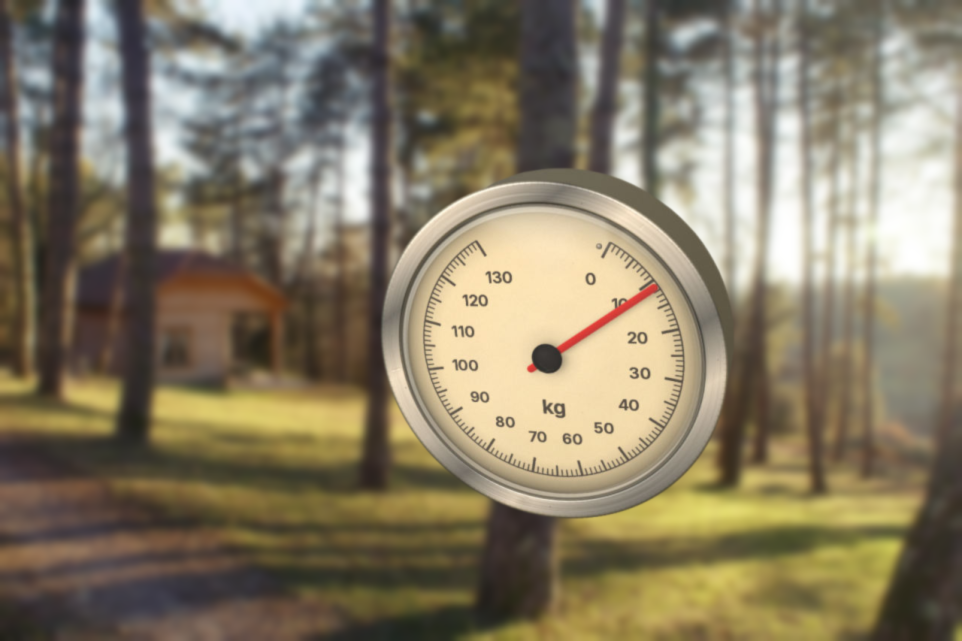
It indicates {"value": 11, "unit": "kg"}
